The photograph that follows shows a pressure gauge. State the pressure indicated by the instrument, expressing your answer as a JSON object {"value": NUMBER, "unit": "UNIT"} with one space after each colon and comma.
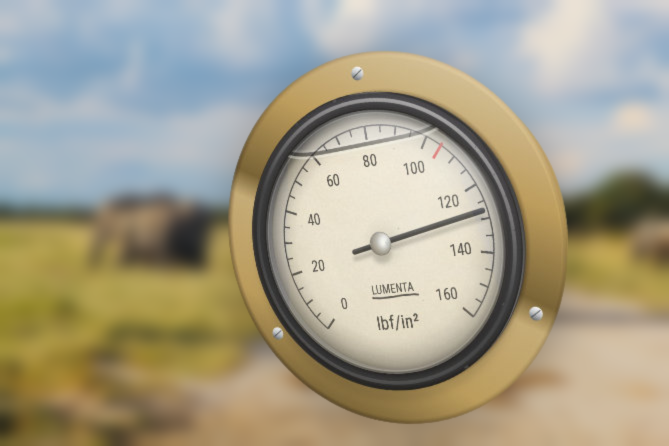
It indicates {"value": 127.5, "unit": "psi"}
